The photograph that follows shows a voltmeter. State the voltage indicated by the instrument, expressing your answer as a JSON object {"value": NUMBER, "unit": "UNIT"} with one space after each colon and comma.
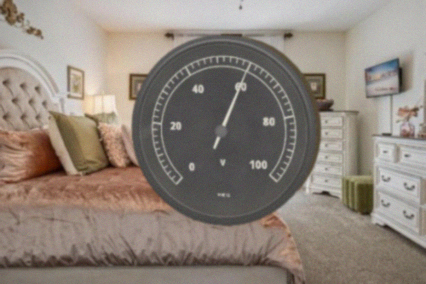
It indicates {"value": 60, "unit": "V"}
